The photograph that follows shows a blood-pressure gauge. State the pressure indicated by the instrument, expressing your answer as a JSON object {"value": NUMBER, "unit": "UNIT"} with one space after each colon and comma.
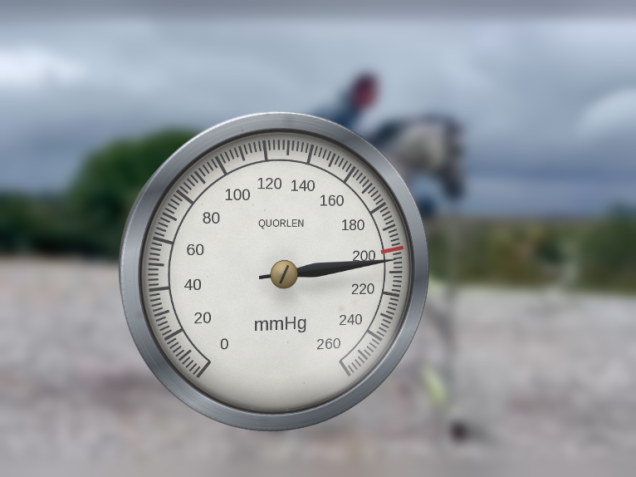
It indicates {"value": 204, "unit": "mmHg"}
